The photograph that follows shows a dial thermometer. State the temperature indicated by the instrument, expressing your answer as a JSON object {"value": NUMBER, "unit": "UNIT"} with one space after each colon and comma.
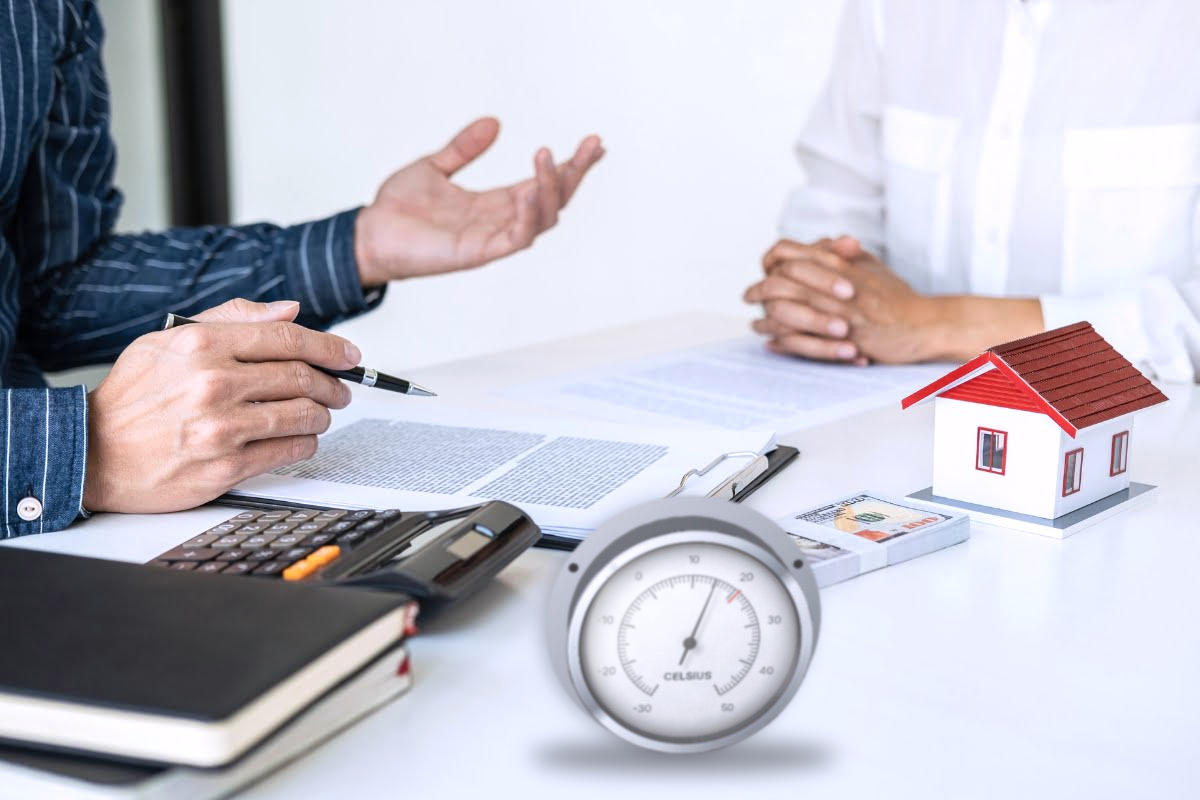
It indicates {"value": 15, "unit": "°C"}
